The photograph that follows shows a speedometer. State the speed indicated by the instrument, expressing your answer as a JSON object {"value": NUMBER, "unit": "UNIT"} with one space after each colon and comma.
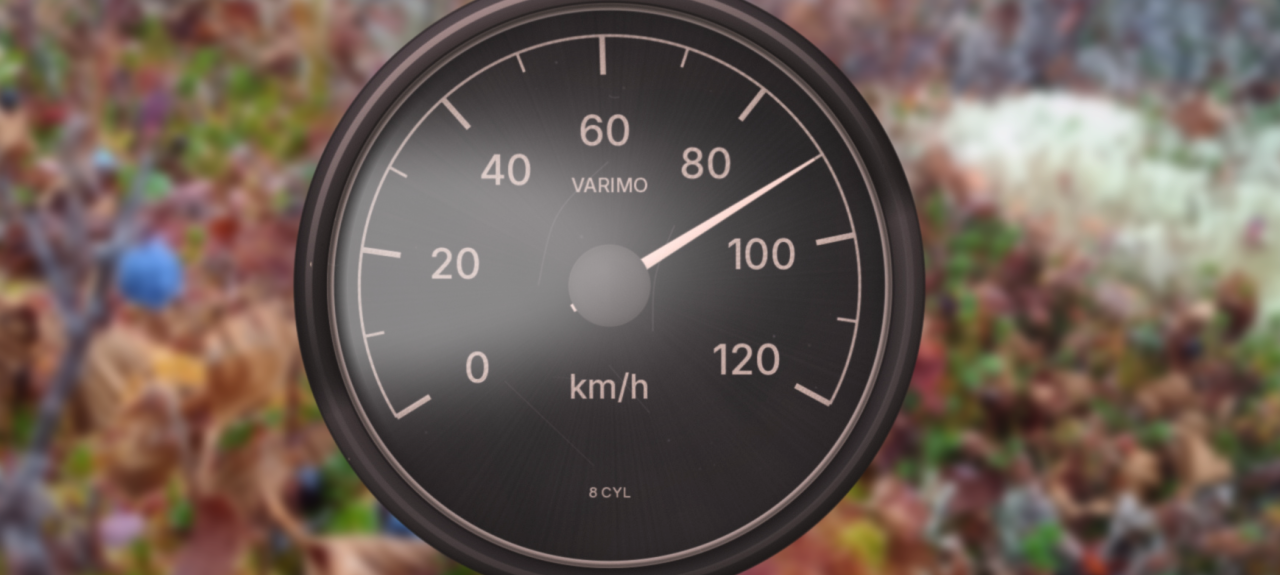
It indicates {"value": 90, "unit": "km/h"}
